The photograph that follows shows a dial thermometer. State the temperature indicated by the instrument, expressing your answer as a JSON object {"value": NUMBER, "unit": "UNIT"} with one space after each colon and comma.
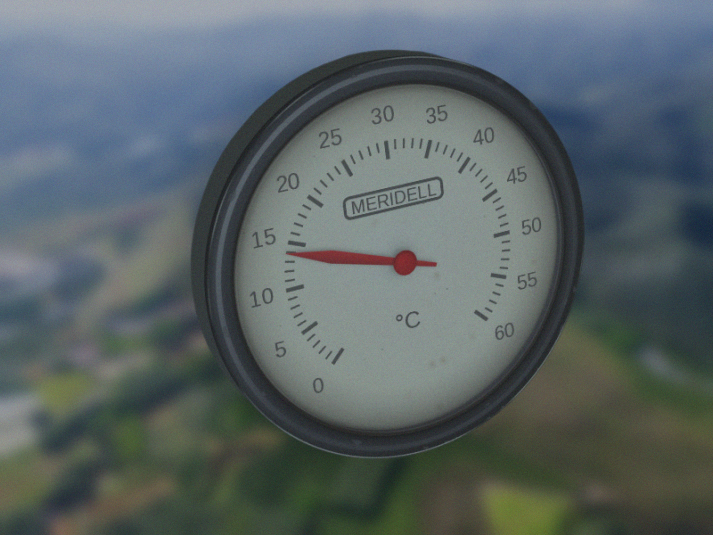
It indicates {"value": 14, "unit": "°C"}
